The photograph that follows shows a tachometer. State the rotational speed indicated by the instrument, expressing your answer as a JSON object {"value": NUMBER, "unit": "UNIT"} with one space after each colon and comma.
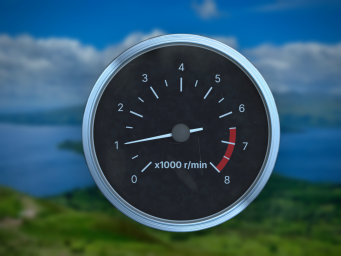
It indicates {"value": 1000, "unit": "rpm"}
